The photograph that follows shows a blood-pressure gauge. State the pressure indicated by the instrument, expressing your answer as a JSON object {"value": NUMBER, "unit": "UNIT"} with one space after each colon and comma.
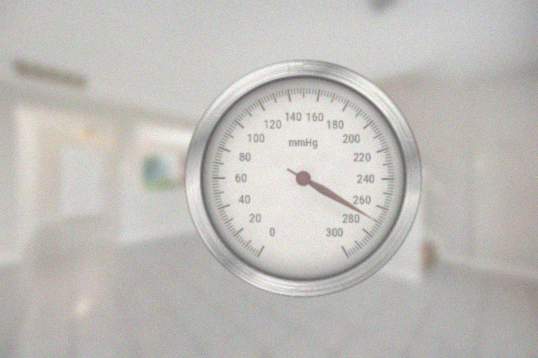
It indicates {"value": 270, "unit": "mmHg"}
